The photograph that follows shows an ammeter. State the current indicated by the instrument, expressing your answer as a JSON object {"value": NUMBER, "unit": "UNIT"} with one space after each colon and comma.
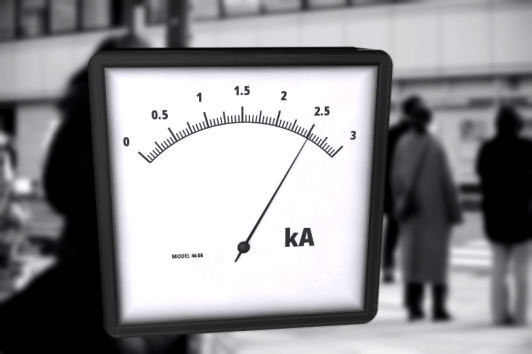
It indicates {"value": 2.5, "unit": "kA"}
